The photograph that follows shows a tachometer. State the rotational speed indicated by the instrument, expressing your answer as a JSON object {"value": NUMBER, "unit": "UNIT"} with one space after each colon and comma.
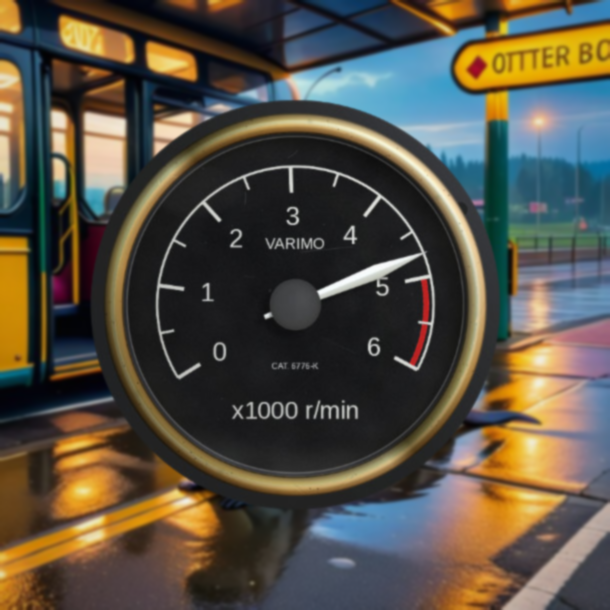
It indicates {"value": 4750, "unit": "rpm"}
